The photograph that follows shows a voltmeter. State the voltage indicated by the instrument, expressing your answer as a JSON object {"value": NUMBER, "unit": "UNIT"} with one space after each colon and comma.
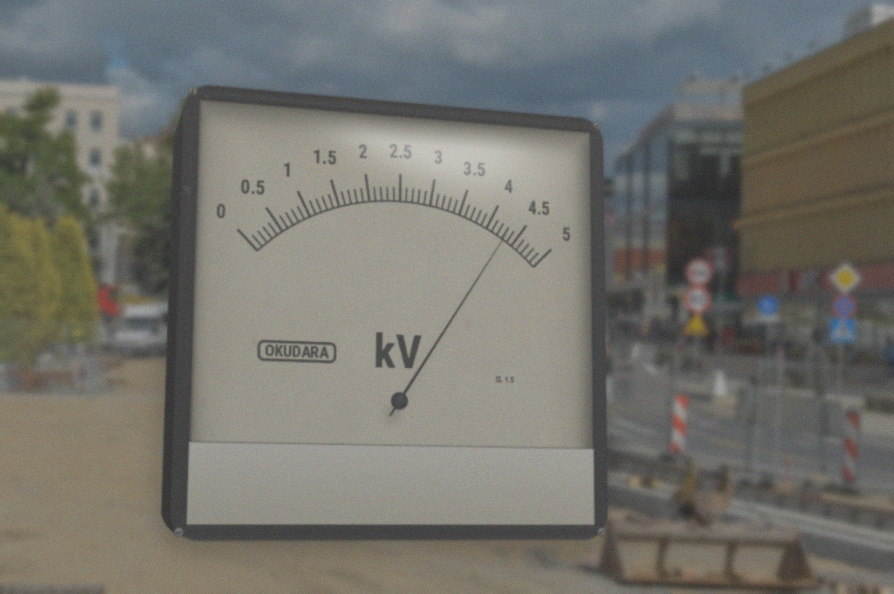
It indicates {"value": 4.3, "unit": "kV"}
